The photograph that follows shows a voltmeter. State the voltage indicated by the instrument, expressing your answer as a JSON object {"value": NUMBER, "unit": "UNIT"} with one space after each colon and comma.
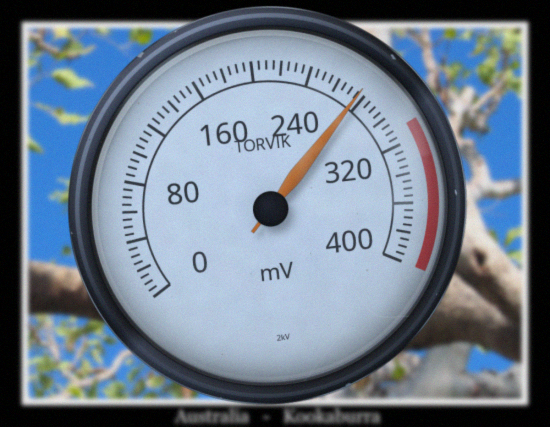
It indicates {"value": 275, "unit": "mV"}
